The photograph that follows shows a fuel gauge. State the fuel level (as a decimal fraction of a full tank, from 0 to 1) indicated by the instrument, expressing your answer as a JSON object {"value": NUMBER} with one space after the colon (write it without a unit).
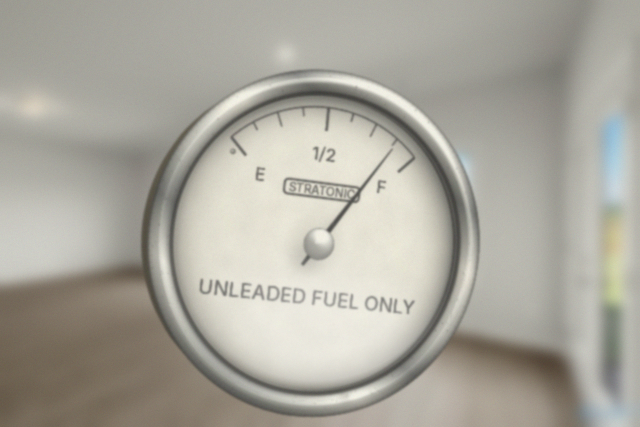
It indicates {"value": 0.875}
